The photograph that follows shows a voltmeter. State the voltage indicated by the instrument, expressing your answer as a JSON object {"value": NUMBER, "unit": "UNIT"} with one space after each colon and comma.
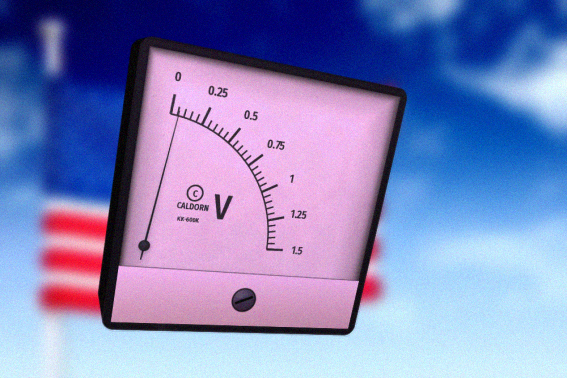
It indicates {"value": 0.05, "unit": "V"}
